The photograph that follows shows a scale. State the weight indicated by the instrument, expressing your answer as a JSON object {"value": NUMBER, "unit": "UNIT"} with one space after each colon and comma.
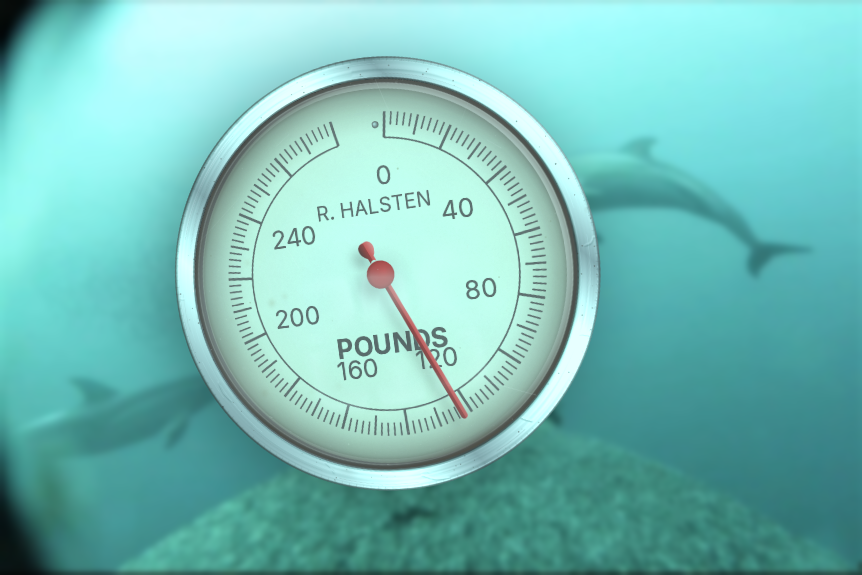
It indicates {"value": 122, "unit": "lb"}
